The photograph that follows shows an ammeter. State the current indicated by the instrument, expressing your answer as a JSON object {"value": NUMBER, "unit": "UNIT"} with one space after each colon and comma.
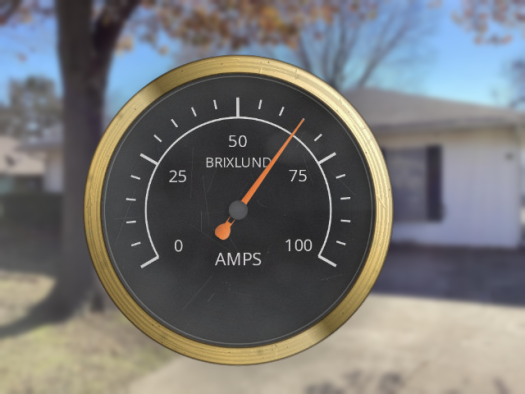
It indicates {"value": 65, "unit": "A"}
